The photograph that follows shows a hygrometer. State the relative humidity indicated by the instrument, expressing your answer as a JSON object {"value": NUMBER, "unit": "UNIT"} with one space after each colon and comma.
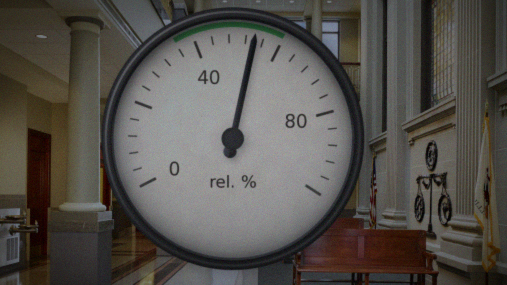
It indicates {"value": 54, "unit": "%"}
